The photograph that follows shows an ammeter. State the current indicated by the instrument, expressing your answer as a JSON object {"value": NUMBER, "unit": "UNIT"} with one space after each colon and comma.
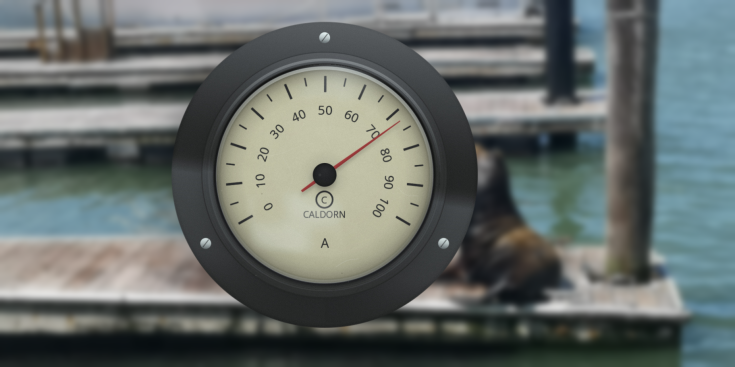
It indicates {"value": 72.5, "unit": "A"}
